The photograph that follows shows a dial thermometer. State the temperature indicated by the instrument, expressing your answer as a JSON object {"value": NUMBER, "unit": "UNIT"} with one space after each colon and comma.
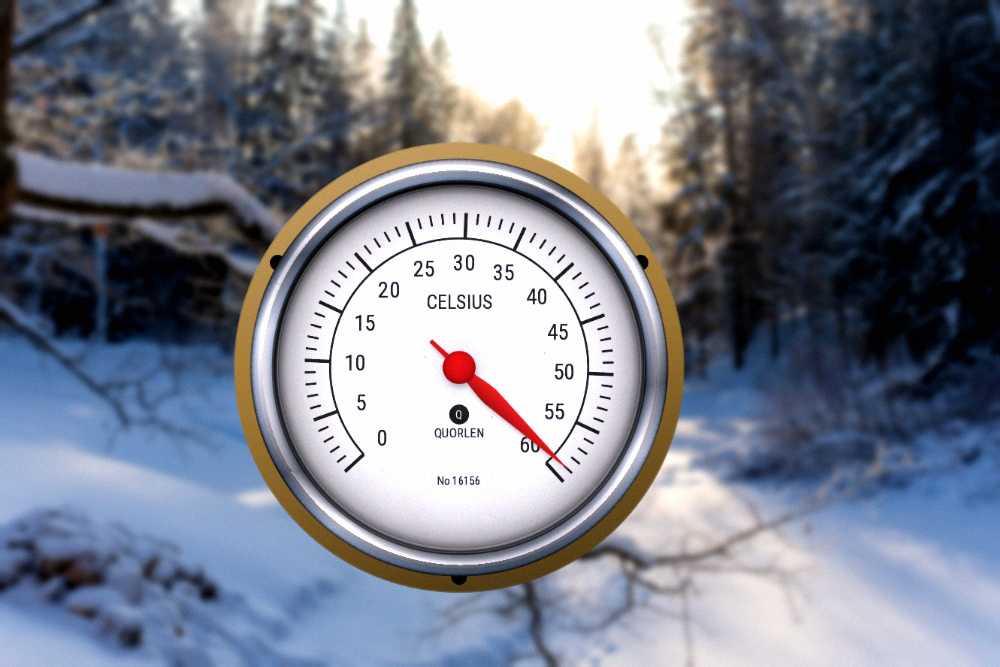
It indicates {"value": 59, "unit": "°C"}
